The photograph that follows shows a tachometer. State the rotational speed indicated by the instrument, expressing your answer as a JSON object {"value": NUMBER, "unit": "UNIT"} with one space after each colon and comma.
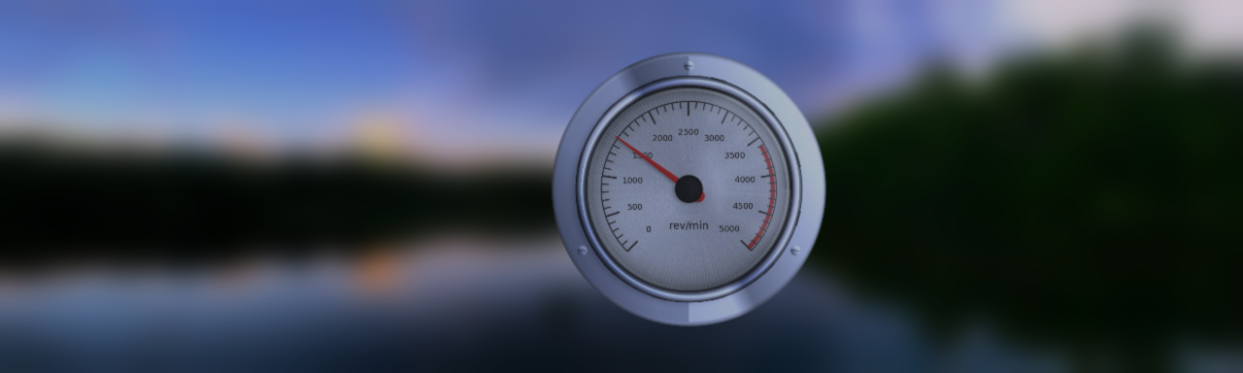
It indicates {"value": 1500, "unit": "rpm"}
